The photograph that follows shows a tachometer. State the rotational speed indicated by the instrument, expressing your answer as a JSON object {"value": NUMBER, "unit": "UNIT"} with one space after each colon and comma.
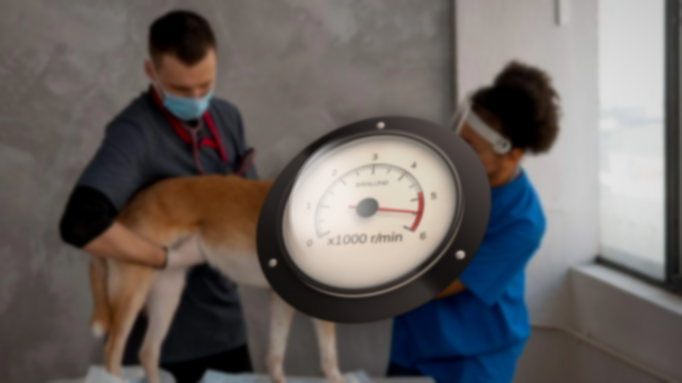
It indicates {"value": 5500, "unit": "rpm"}
